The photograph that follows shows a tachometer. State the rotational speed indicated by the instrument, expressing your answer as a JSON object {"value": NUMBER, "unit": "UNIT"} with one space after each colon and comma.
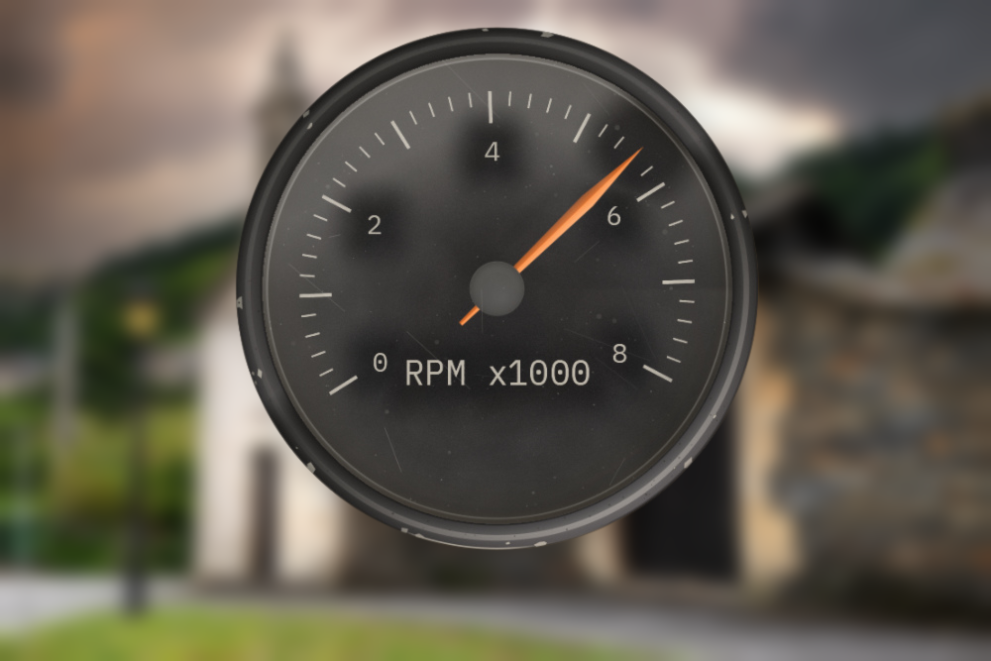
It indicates {"value": 5600, "unit": "rpm"}
